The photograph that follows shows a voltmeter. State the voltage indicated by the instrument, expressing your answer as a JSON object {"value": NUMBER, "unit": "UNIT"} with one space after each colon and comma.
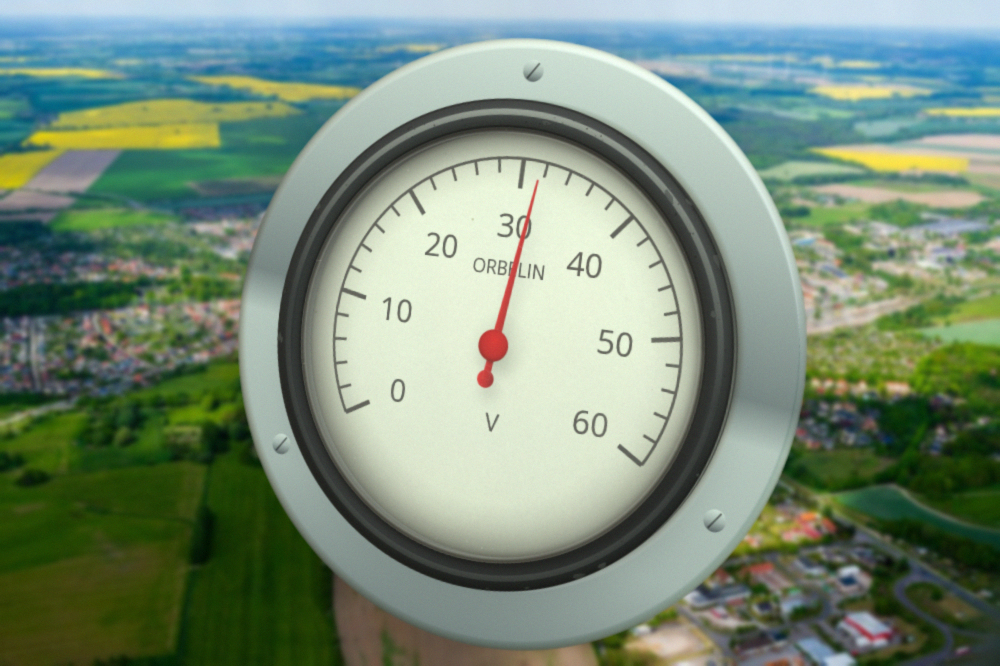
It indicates {"value": 32, "unit": "V"}
